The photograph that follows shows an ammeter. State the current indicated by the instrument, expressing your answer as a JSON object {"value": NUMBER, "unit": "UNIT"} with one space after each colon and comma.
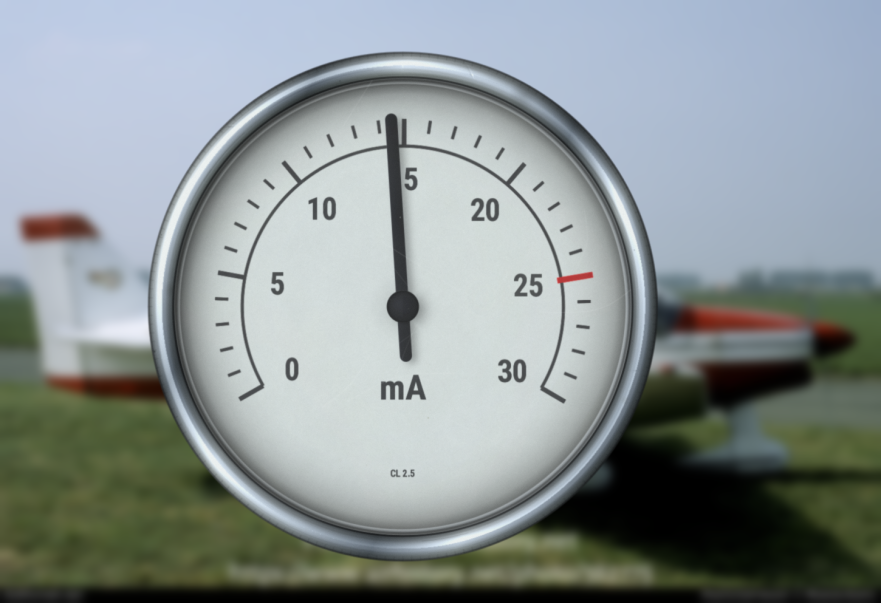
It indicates {"value": 14.5, "unit": "mA"}
